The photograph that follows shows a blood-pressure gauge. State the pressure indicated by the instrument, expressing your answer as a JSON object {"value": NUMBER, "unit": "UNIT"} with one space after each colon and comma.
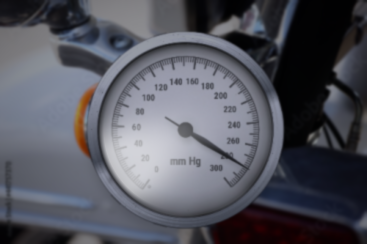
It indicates {"value": 280, "unit": "mmHg"}
